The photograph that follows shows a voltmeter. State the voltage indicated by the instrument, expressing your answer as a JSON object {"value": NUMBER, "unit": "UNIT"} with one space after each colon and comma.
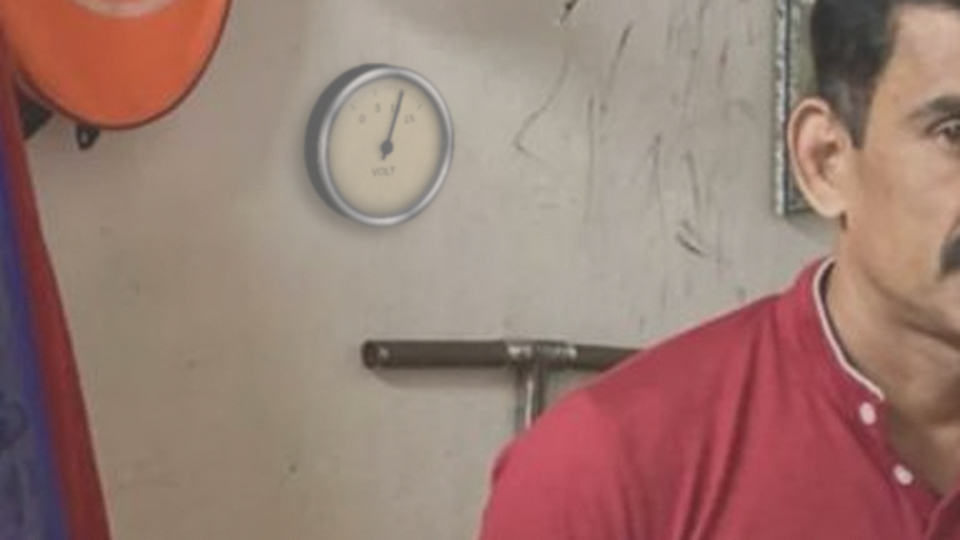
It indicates {"value": 10, "unit": "V"}
